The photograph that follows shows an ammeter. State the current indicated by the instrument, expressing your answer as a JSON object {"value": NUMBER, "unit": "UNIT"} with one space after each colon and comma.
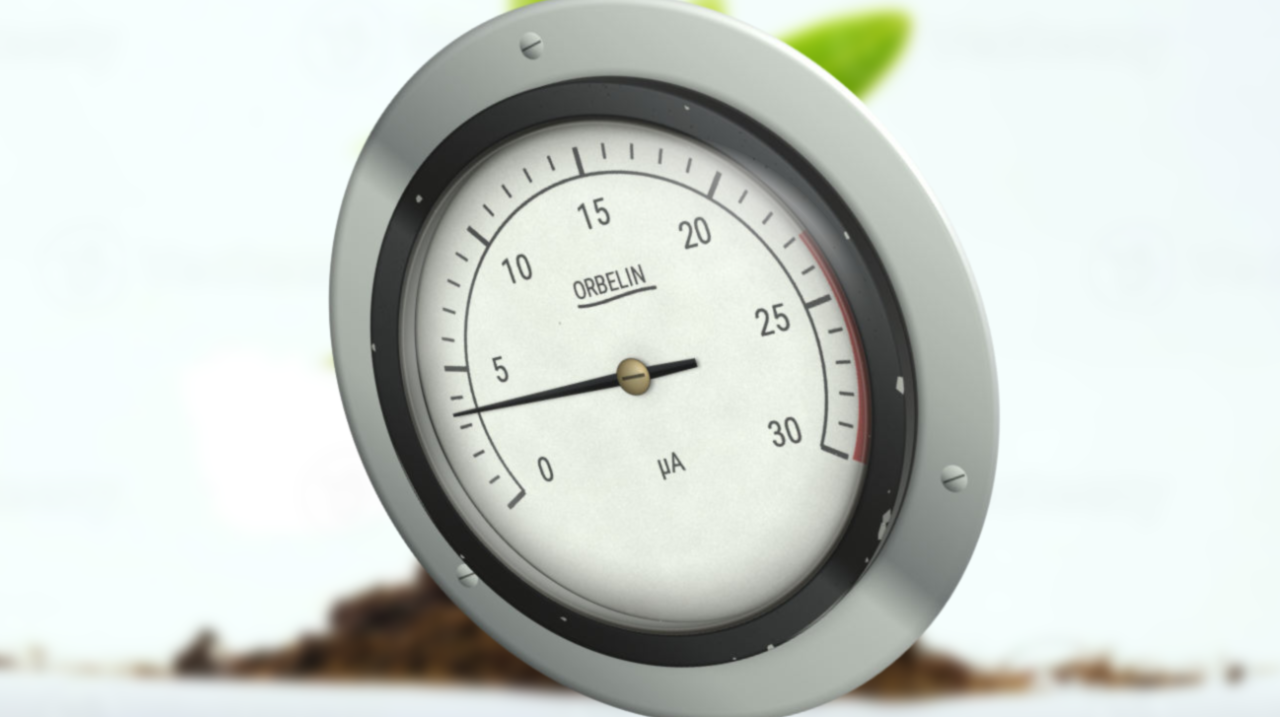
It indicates {"value": 3.5, "unit": "µA"}
